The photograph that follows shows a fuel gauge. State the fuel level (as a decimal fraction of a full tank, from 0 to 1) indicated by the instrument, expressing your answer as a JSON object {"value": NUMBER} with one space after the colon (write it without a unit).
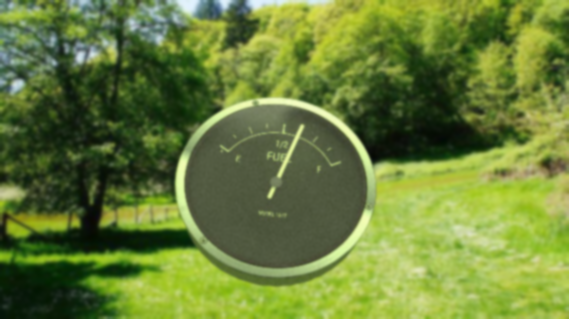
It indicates {"value": 0.625}
